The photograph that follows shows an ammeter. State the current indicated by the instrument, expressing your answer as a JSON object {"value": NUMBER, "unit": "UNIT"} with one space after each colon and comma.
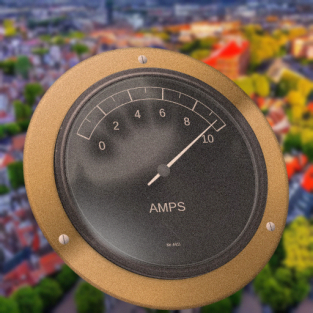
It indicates {"value": 9.5, "unit": "A"}
